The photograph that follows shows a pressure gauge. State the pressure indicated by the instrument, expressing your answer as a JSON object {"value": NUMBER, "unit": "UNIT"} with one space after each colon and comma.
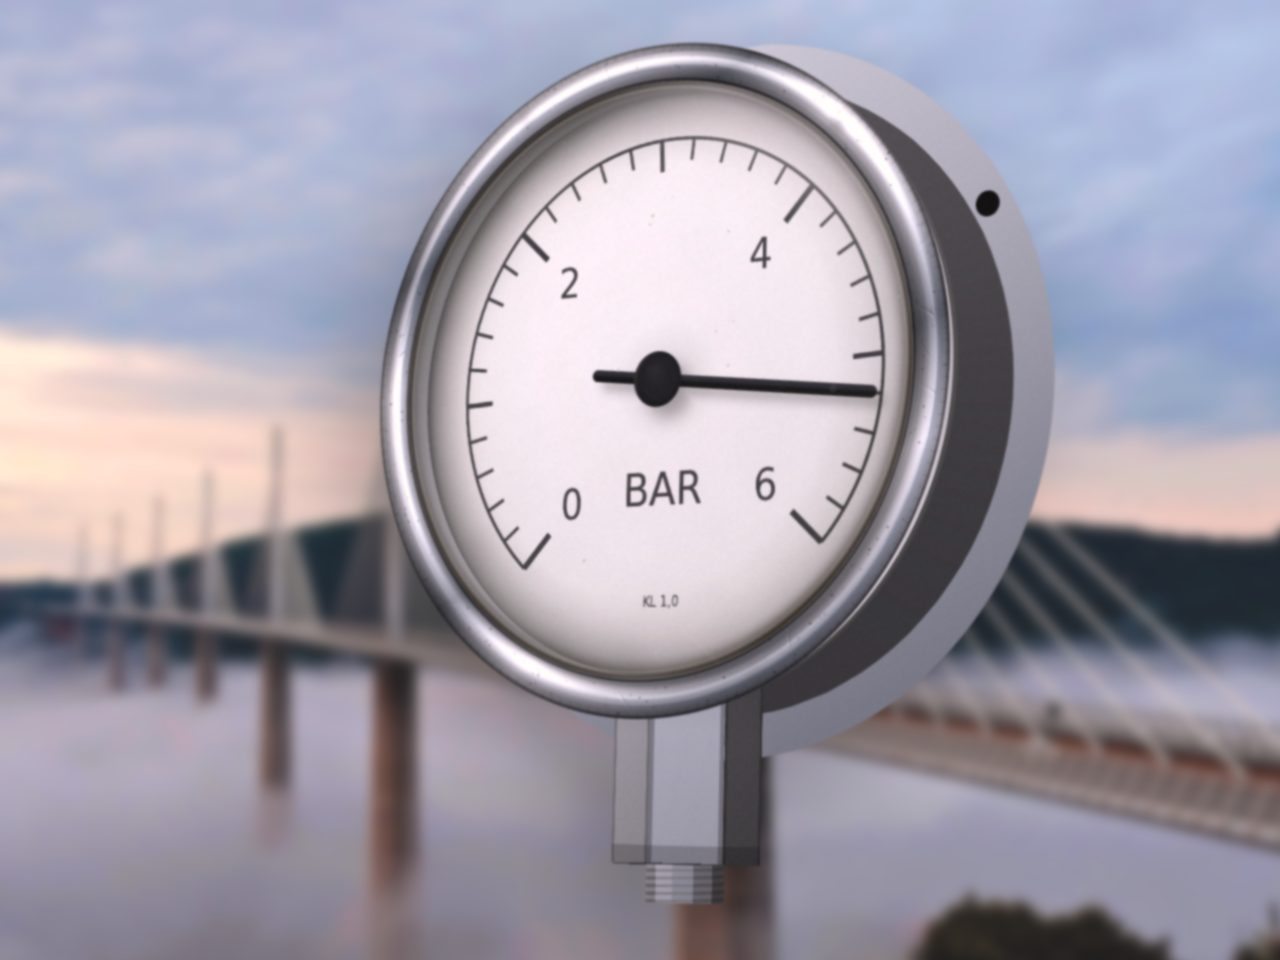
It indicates {"value": 5.2, "unit": "bar"}
